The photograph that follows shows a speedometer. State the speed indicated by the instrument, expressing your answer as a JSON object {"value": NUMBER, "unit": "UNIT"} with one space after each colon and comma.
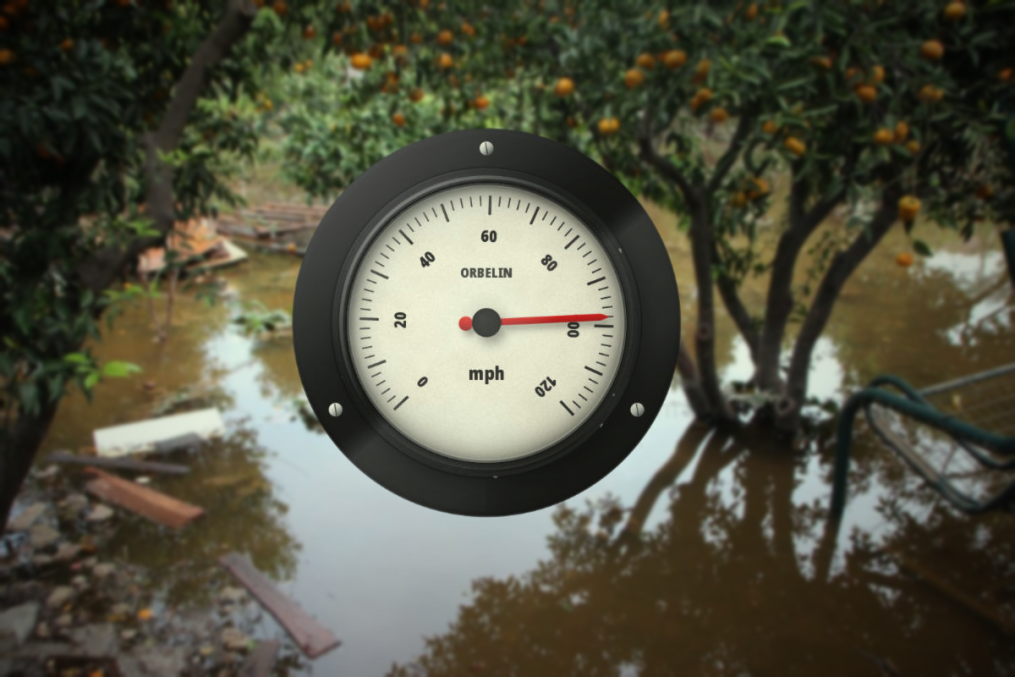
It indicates {"value": 98, "unit": "mph"}
